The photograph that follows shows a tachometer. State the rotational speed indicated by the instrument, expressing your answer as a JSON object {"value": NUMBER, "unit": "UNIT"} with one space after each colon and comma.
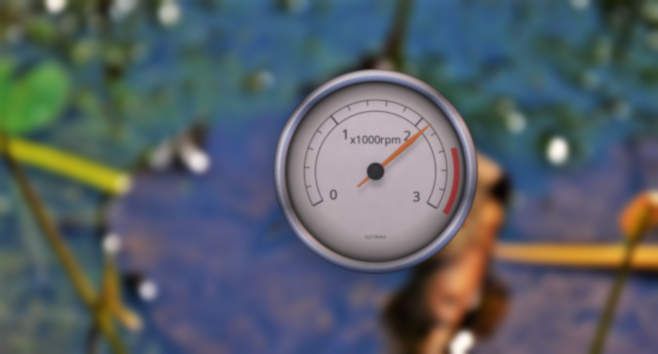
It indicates {"value": 2100, "unit": "rpm"}
